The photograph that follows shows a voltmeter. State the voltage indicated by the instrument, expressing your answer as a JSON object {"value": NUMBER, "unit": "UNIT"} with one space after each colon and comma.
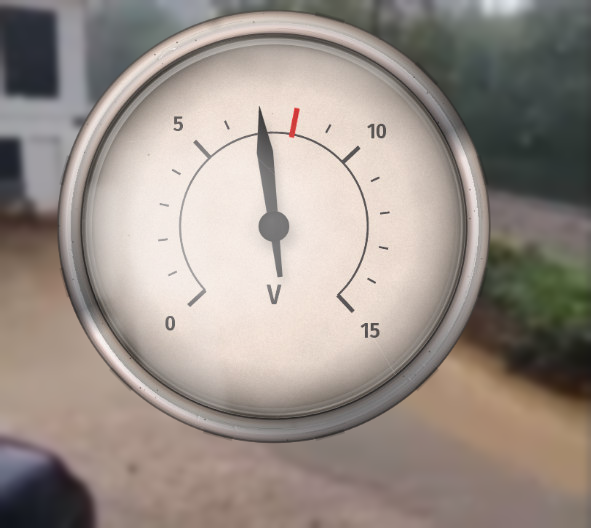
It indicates {"value": 7, "unit": "V"}
